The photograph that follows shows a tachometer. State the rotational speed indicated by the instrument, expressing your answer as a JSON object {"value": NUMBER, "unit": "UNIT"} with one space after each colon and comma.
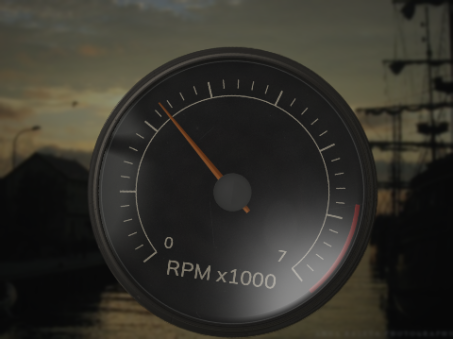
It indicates {"value": 2300, "unit": "rpm"}
